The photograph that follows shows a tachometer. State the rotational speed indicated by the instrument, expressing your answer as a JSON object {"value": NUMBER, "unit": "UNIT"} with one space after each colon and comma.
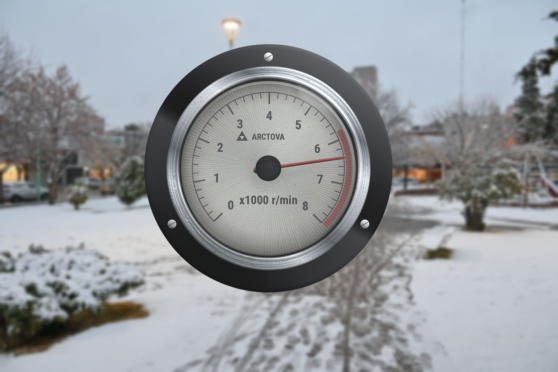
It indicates {"value": 6400, "unit": "rpm"}
